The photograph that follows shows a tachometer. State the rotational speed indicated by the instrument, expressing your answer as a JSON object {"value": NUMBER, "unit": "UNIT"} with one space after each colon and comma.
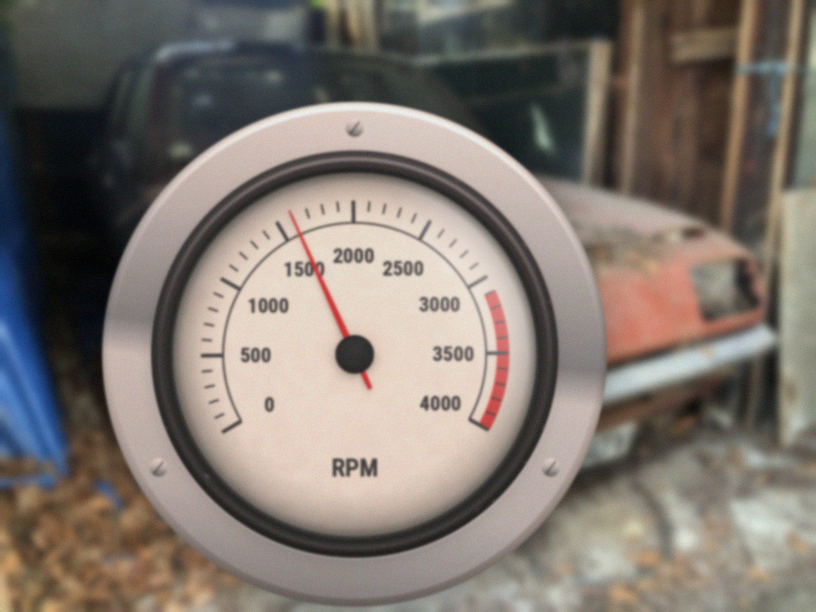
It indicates {"value": 1600, "unit": "rpm"}
